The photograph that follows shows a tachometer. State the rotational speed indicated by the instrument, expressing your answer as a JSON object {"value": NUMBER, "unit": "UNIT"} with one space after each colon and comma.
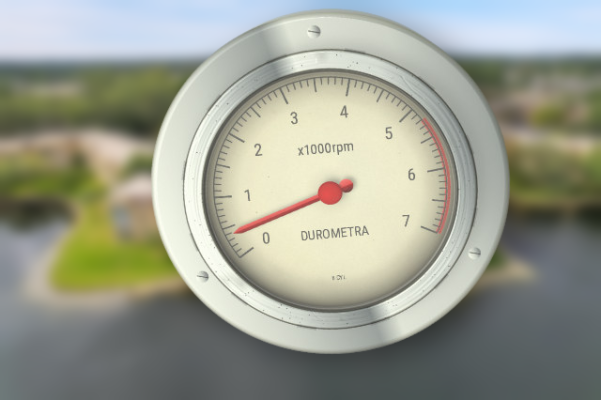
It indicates {"value": 400, "unit": "rpm"}
